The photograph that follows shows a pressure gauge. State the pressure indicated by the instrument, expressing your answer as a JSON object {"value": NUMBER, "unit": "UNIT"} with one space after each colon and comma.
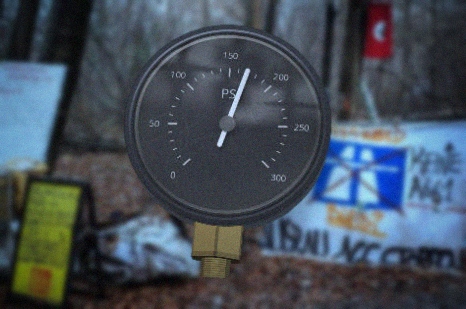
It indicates {"value": 170, "unit": "psi"}
